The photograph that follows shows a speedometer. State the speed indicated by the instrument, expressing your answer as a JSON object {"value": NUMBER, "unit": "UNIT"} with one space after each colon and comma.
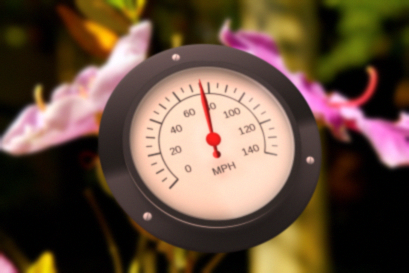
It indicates {"value": 75, "unit": "mph"}
